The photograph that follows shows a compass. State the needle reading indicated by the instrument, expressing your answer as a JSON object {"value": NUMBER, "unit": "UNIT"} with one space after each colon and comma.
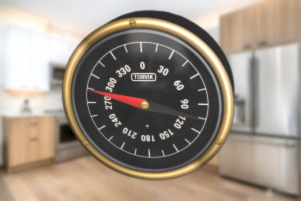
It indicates {"value": 285, "unit": "°"}
